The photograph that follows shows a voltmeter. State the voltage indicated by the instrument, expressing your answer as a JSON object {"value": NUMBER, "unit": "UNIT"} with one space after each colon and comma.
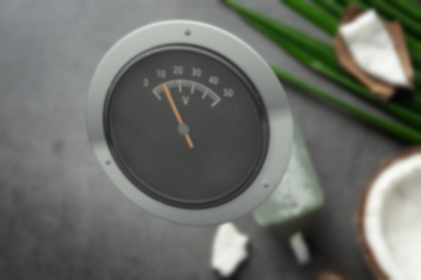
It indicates {"value": 10, "unit": "V"}
